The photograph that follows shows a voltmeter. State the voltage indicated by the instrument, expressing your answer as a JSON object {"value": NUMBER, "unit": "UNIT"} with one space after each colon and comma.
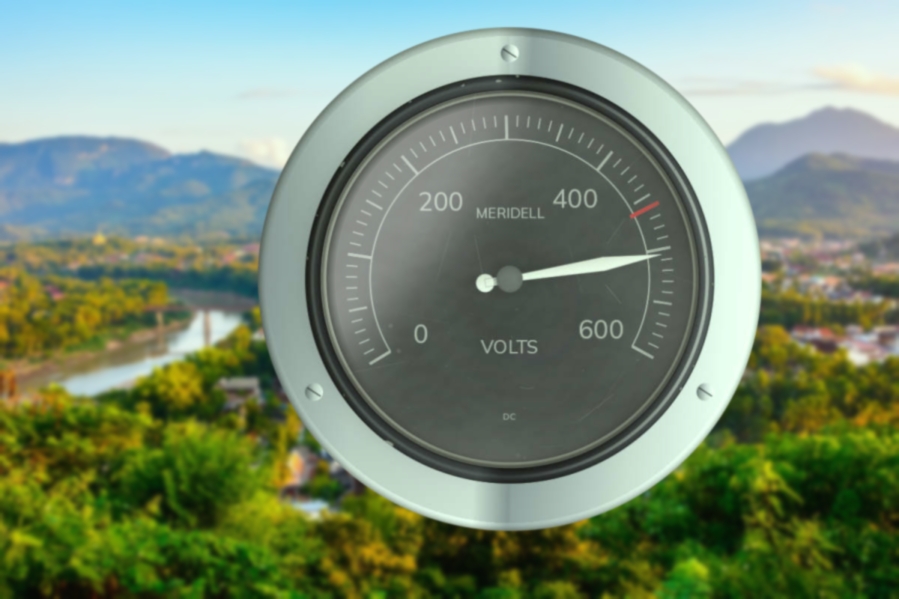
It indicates {"value": 505, "unit": "V"}
